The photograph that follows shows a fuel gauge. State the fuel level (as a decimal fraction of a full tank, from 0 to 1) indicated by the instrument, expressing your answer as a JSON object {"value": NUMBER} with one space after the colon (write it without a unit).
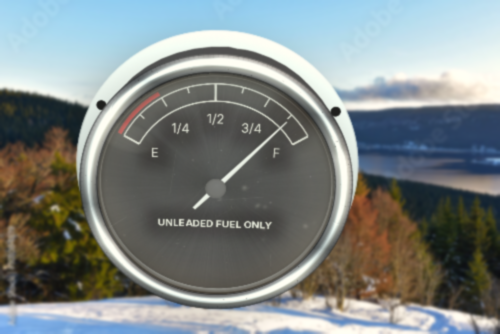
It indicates {"value": 0.875}
